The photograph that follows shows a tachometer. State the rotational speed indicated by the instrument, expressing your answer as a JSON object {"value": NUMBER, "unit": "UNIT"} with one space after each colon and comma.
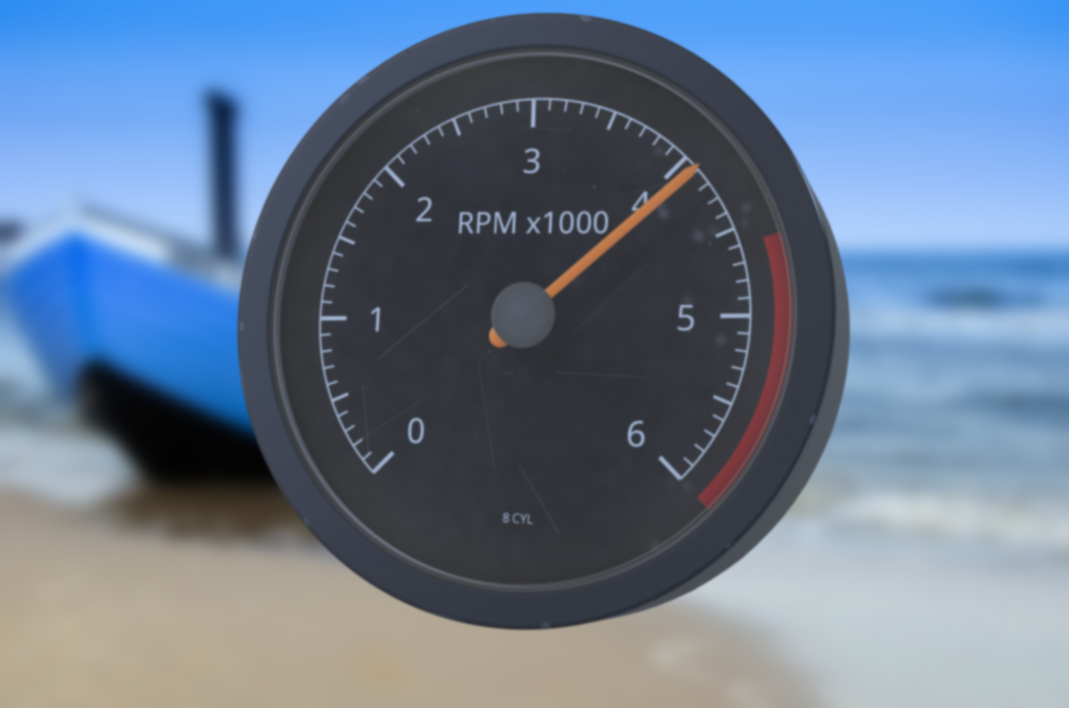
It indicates {"value": 4100, "unit": "rpm"}
